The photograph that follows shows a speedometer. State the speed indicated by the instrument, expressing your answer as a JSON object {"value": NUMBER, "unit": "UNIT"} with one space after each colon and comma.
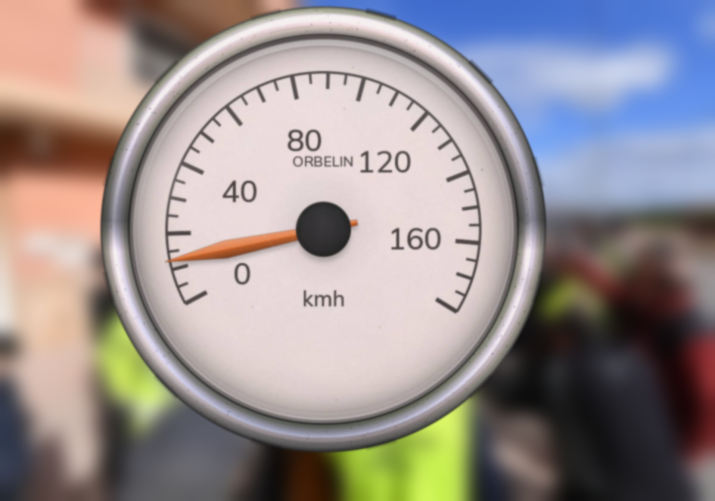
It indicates {"value": 12.5, "unit": "km/h"}
